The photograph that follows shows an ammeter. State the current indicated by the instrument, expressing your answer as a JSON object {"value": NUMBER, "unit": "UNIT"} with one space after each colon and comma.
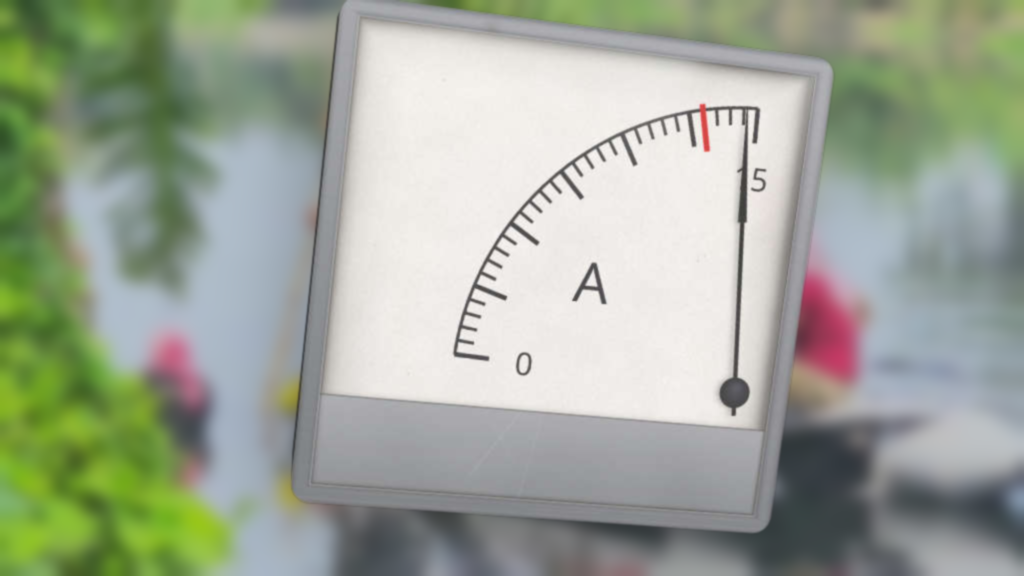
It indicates {"value": 14.5, "unit": "A"}
